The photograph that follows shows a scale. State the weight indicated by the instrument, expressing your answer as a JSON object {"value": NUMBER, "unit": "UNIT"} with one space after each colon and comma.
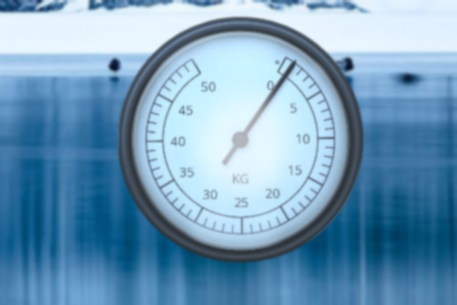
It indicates {"value": 1, "unit": "kg"}
